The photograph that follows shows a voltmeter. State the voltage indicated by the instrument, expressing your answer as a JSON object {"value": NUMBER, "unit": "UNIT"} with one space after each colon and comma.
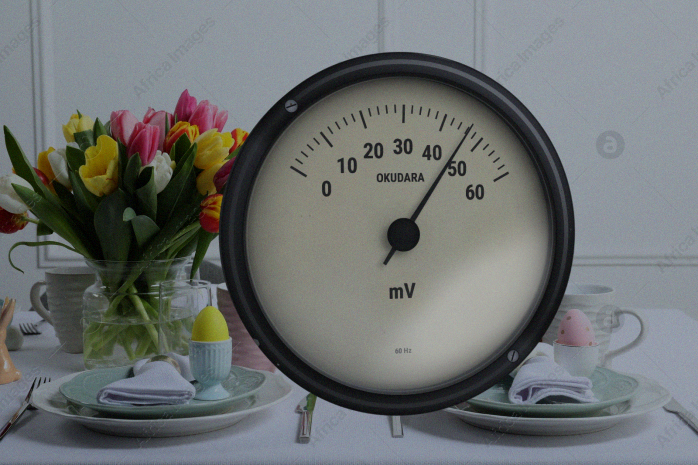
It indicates {"value": 46, "unit": "mV"}
